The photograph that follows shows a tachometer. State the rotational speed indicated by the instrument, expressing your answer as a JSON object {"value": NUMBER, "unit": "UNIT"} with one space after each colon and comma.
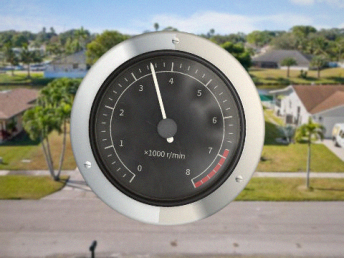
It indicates {"value": 3500, "unit": "rpm"}
